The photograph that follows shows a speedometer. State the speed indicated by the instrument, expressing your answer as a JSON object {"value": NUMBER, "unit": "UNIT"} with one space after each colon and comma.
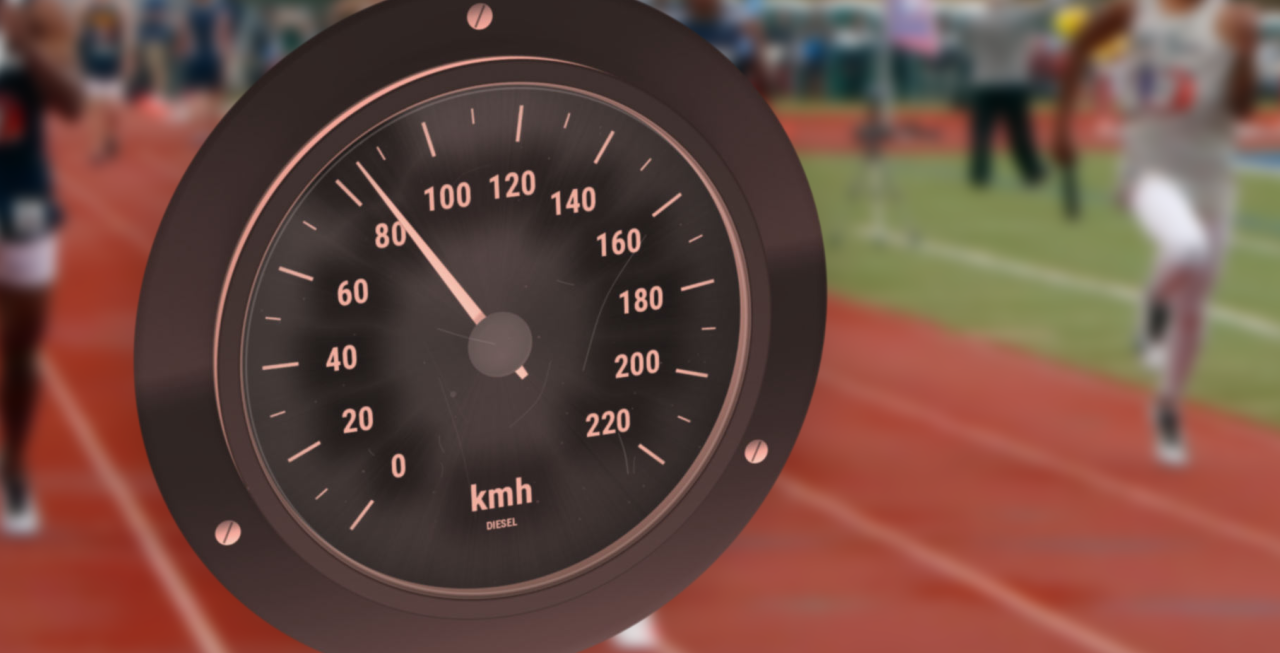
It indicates {"value": 85, "unit": "km/h"}
